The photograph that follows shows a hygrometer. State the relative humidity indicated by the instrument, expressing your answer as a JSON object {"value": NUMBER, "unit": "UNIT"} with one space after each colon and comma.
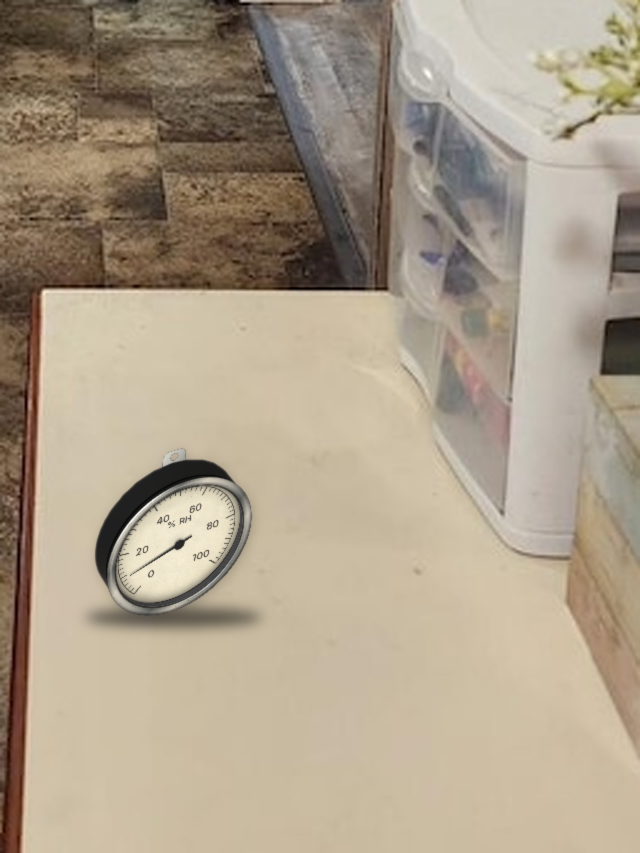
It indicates {"value": 10, "unit": "%"}
